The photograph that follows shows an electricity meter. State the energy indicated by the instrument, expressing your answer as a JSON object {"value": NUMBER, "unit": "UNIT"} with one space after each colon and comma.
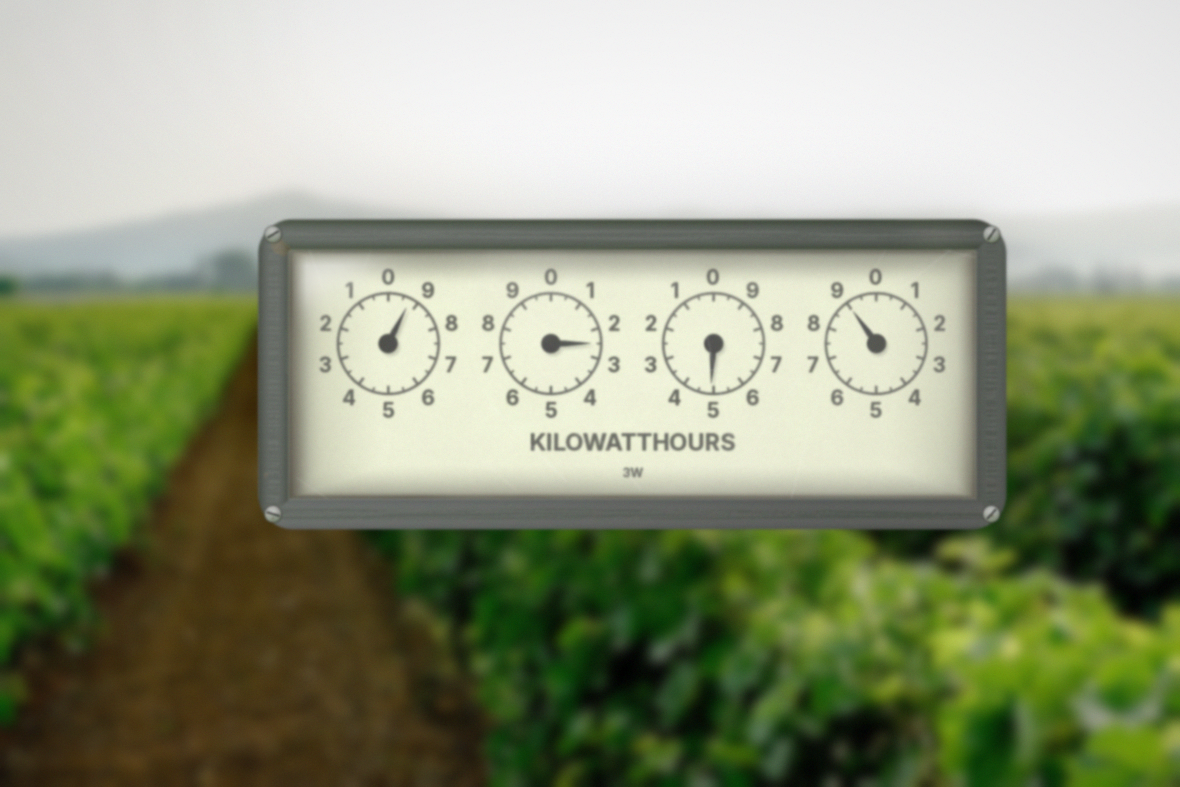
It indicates {"value": 9249, "unit": "kWh"}
